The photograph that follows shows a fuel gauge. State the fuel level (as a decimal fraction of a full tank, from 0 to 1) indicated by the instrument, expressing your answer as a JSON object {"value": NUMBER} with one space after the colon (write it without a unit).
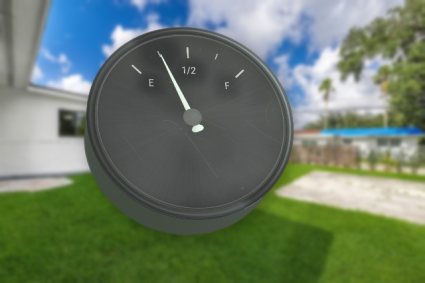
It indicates {"value": 0.25}
